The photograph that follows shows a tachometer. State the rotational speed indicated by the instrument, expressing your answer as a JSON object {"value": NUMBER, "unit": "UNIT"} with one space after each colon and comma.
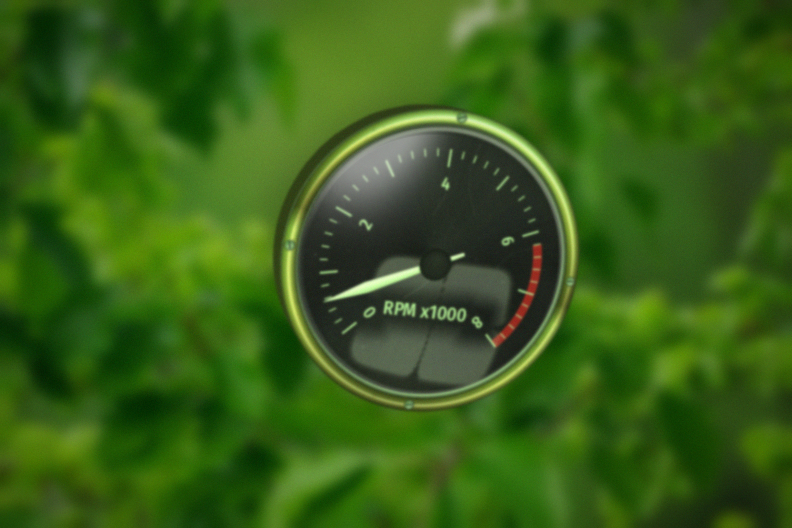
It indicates {"value": 600, "unit": "rpm"}
